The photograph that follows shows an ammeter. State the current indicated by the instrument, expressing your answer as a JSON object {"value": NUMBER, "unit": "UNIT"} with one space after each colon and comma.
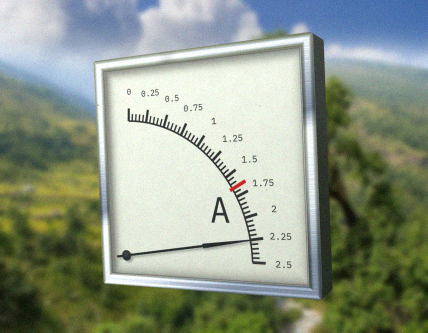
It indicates {"value": 2.25, "unit": "A"}
